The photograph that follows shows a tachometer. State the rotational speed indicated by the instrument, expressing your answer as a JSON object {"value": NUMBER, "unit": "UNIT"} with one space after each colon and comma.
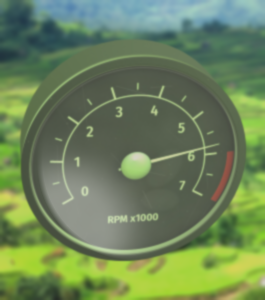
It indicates {"value": 5750, "unit": "rpm"}
